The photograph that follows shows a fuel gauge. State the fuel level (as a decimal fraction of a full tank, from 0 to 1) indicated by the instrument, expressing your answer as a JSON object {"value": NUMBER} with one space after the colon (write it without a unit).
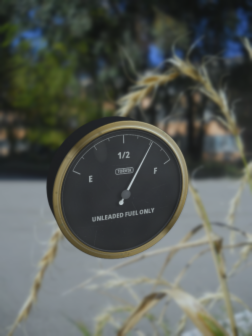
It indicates {"value": 0.75}
